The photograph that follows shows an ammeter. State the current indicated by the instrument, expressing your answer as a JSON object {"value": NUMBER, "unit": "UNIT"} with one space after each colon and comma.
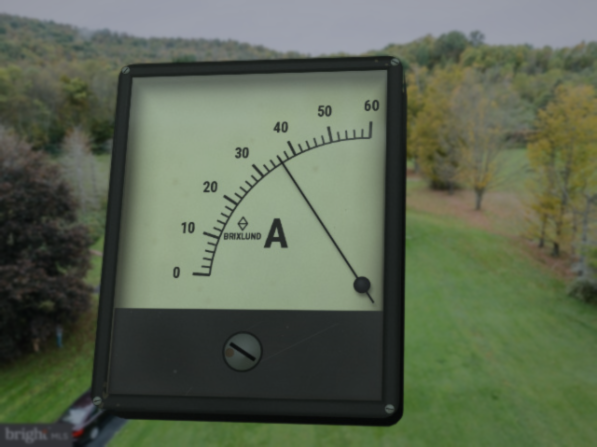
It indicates {"value": 36, "unit": "A"}
